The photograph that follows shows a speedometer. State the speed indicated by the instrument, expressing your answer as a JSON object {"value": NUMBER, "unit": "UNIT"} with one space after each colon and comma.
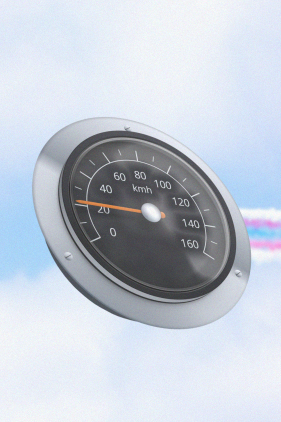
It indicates {"value": 20, "unit": "km/h"}
